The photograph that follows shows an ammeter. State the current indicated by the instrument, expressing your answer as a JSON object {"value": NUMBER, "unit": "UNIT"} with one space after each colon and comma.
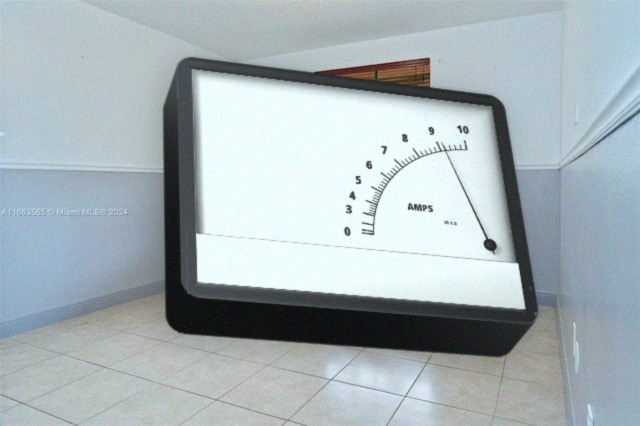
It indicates {"value": 9, "unit": "A"}
